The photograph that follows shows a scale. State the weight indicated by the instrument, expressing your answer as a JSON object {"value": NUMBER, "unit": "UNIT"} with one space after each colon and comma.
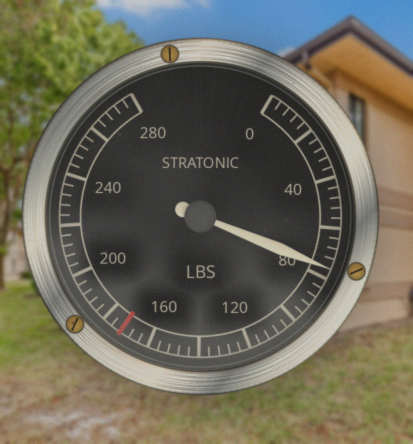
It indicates {"value": 76, "unit": "lb"}
